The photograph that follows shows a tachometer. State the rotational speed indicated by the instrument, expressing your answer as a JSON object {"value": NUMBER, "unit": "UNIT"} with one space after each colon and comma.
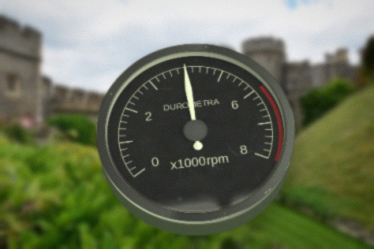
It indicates {"value": 4000, "unit": "rpm"}
